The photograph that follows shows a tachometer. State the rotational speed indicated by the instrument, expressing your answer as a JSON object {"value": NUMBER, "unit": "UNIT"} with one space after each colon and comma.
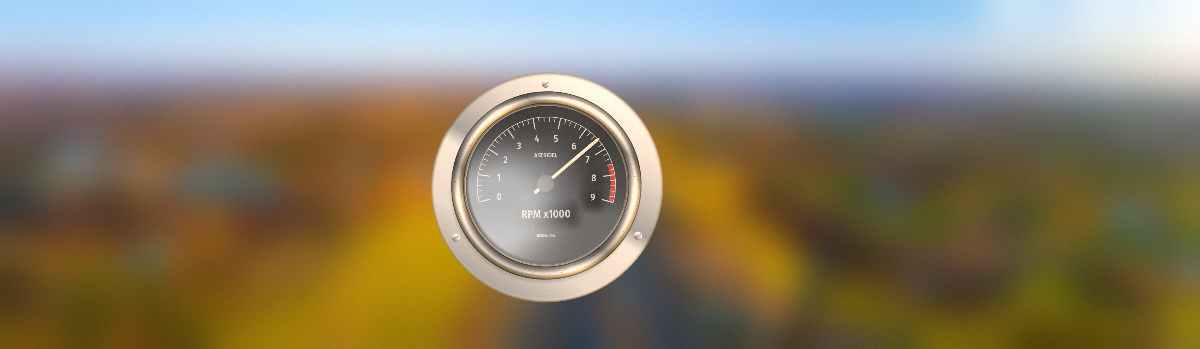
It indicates {"value": 6600, "unit": "rpm"}
